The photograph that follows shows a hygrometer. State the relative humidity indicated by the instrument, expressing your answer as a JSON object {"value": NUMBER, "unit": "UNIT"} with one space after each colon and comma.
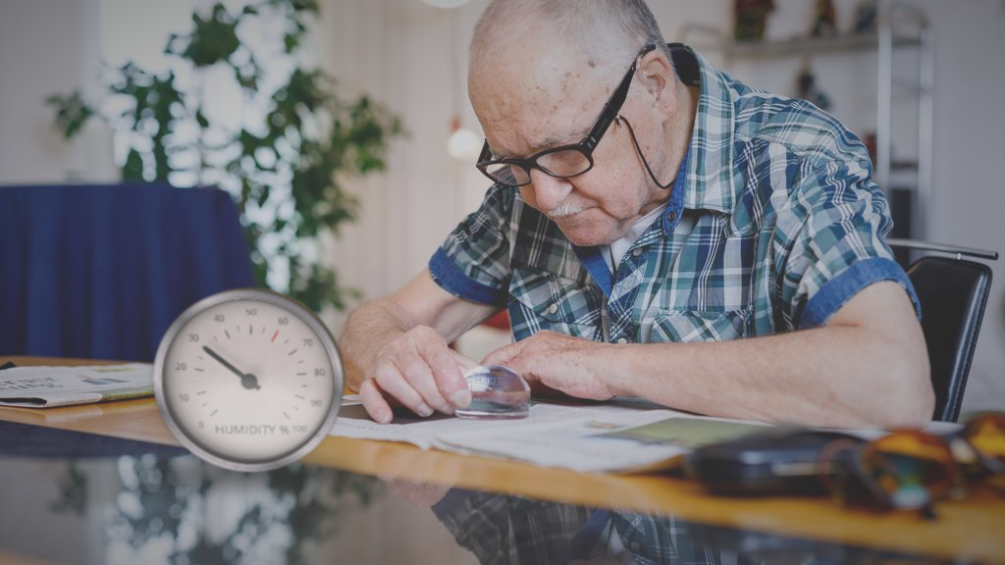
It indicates {"value": 30, "unit": "%"}
